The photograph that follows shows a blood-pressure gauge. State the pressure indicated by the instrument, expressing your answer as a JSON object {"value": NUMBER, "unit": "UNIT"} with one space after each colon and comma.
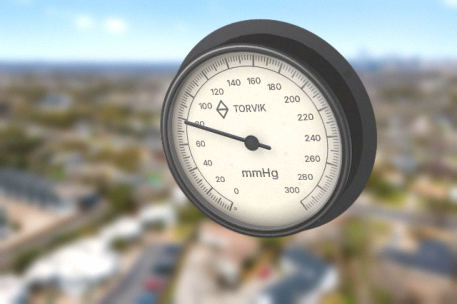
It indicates {"value": 80, "unit": "mmHg"}
